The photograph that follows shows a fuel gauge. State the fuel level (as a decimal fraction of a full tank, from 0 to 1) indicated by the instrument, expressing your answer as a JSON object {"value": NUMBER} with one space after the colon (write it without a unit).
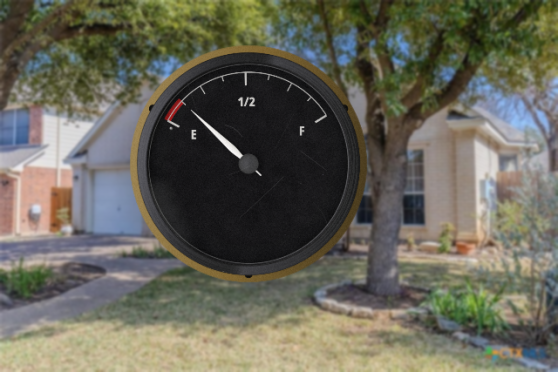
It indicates {"value": 0.125}
